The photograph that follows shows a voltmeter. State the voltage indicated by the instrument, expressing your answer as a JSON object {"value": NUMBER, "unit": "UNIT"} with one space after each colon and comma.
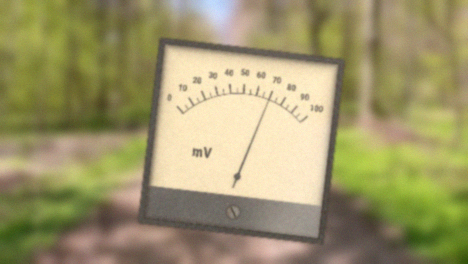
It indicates {"value": 70, "unit": "mV"}
